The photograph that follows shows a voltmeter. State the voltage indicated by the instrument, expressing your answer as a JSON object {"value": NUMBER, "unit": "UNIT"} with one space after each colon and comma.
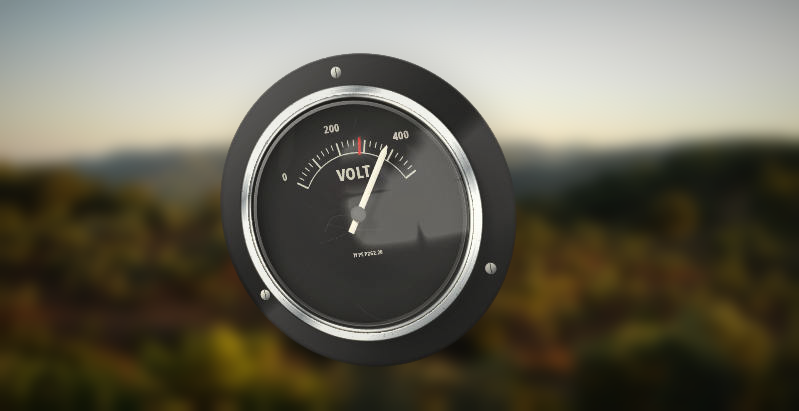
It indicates {"value": 380, "unit": "V"}
